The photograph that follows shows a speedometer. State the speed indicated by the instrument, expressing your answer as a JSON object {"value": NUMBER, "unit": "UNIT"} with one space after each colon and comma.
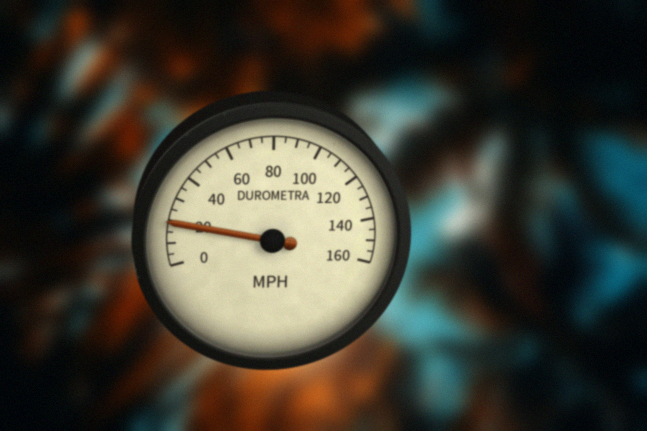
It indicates {"value": 20, "unit": "mph"}
